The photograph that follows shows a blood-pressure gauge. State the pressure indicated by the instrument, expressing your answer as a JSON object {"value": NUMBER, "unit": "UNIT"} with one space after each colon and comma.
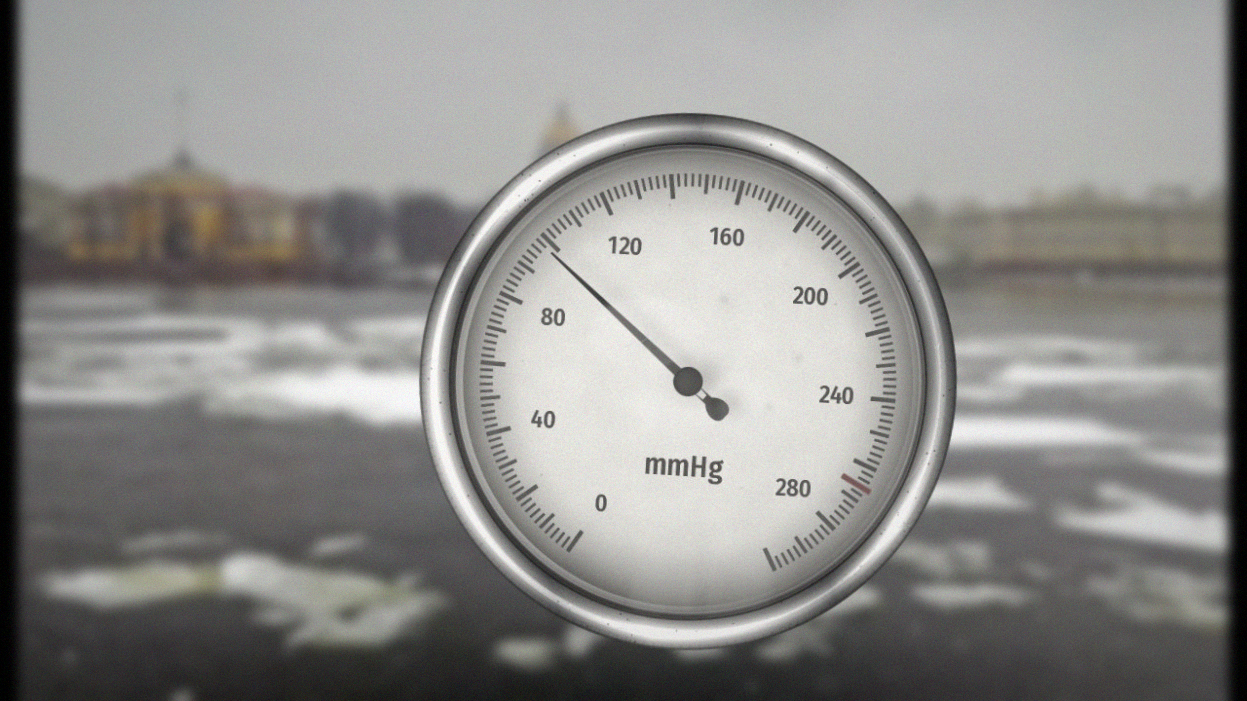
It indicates {"value": 98, "unit": "mmHg"}
